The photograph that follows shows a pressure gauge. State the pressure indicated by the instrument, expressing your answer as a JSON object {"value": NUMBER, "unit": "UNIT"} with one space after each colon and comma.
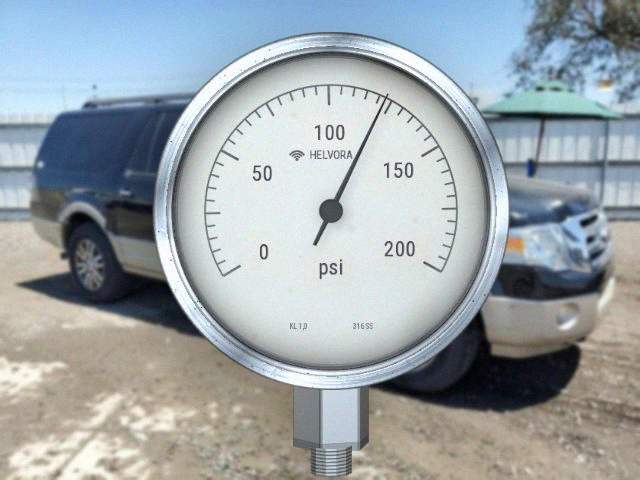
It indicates {"value": 122.5, "unit": "psi"}
